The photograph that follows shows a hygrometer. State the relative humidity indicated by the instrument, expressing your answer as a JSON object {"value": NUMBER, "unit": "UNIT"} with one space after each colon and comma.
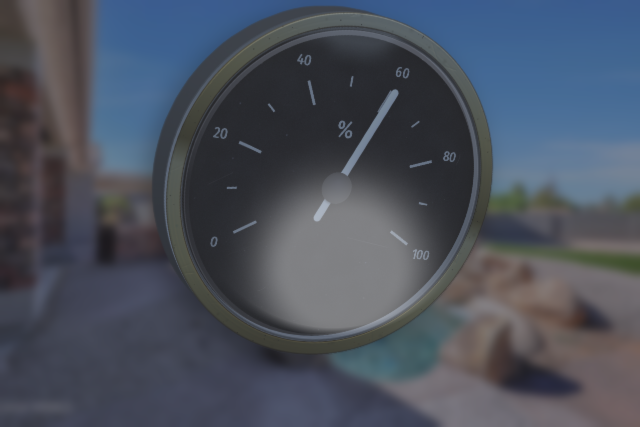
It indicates {"value": 60, "unit": "%"}
